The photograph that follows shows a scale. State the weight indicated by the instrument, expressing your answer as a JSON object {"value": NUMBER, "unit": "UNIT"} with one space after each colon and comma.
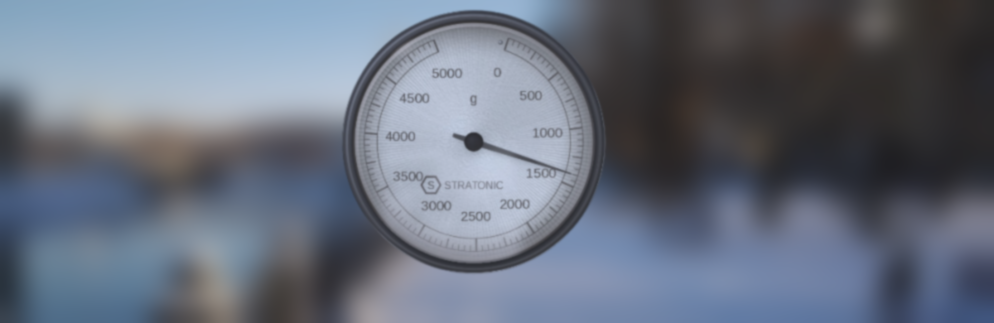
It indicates {"value": 1400, "unit": "g"}
